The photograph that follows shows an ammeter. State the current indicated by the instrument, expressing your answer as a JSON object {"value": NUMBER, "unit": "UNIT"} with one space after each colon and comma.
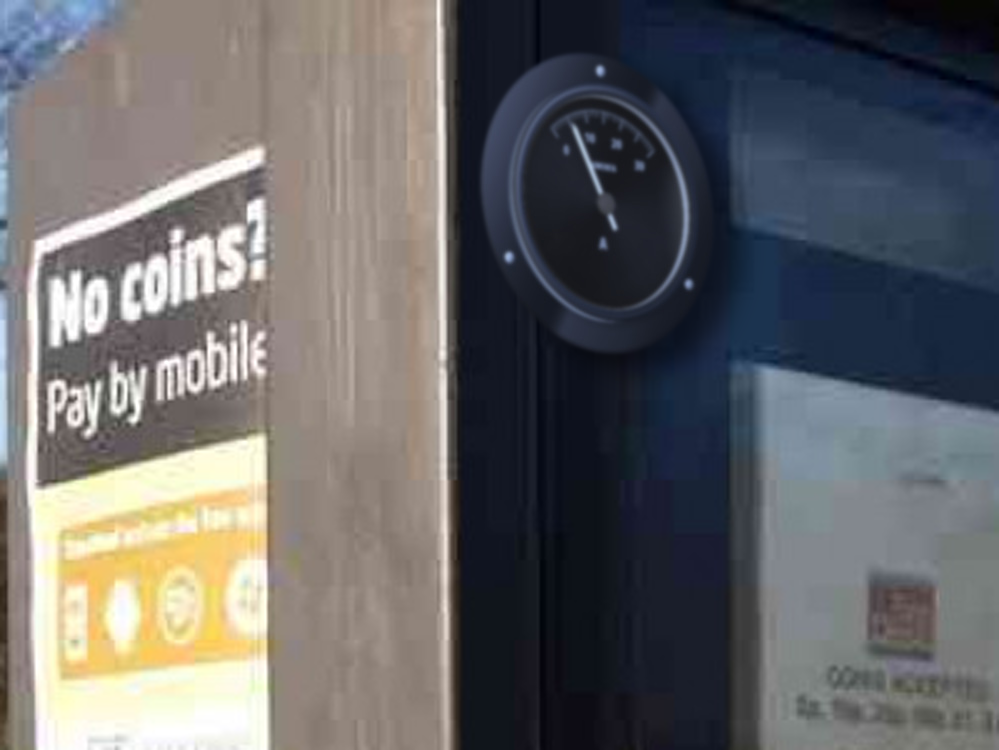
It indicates {"value": 5, "unit": "A"}
